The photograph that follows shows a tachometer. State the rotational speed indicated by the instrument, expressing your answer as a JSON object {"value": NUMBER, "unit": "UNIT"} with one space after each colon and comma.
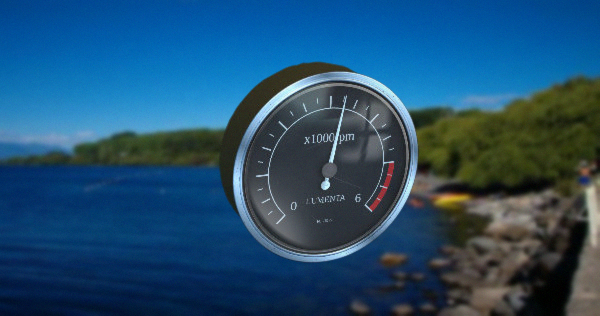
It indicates {"value": 3250, "unit": "rpm"}
